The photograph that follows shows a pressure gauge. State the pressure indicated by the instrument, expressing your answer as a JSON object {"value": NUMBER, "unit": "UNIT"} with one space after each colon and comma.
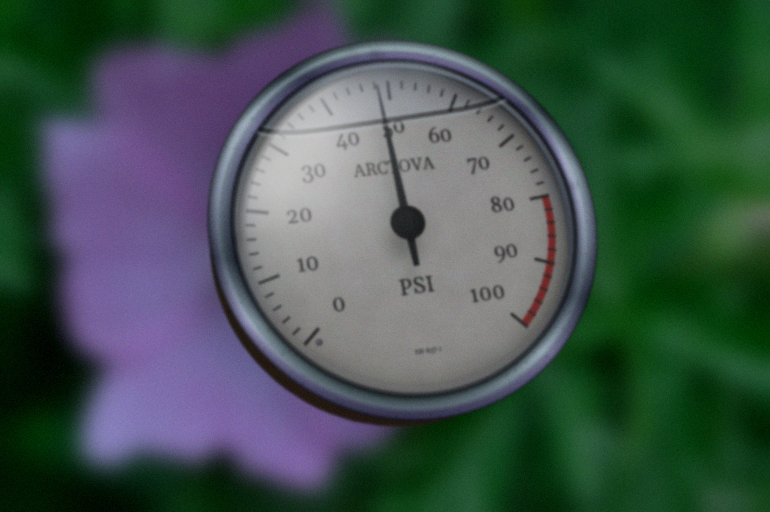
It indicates {"value": 48, "unit": "psi"}
